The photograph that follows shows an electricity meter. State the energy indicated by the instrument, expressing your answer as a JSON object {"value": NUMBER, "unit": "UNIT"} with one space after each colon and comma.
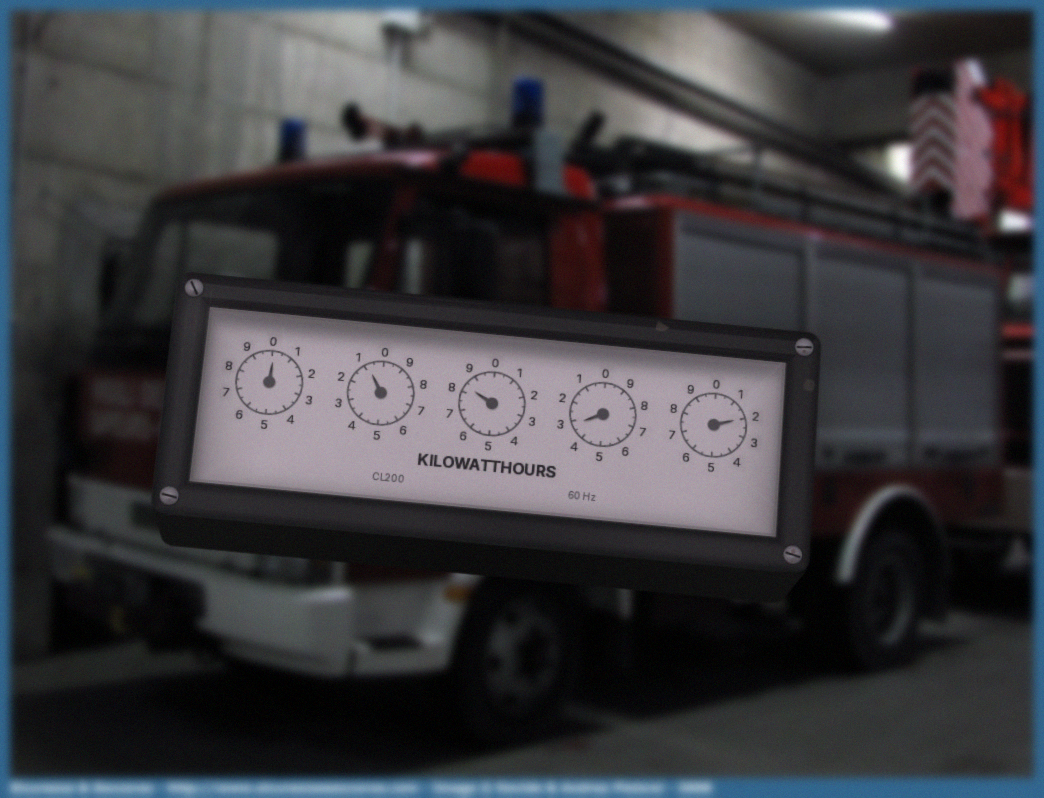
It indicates {"value": 832, "unit": "kWh"}
